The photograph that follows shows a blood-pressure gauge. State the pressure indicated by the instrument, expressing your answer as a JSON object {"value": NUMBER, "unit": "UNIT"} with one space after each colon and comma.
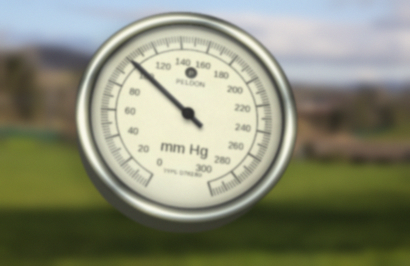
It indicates {"value": 100, "unit": "mmHg"}
